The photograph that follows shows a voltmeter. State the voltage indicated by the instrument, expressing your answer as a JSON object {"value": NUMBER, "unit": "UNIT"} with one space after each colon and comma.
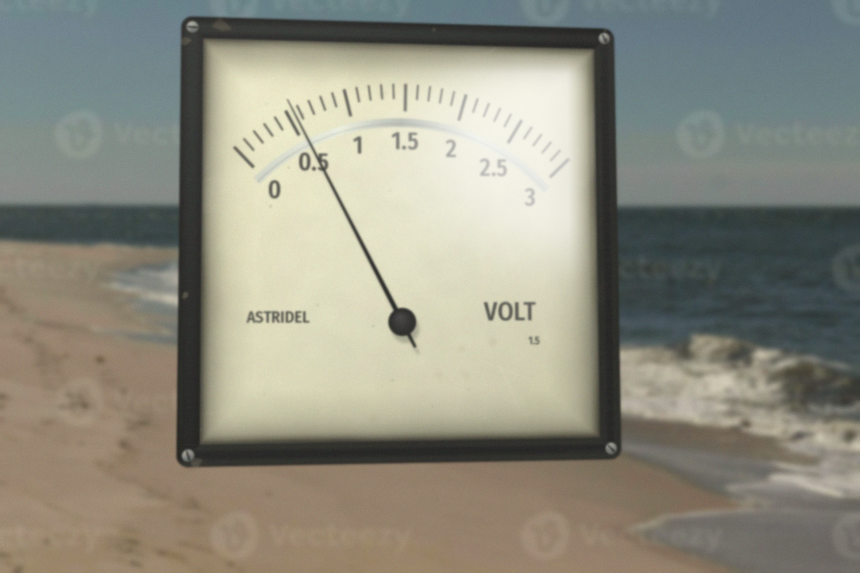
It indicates {"value": 0.55, "unit": "V"}
